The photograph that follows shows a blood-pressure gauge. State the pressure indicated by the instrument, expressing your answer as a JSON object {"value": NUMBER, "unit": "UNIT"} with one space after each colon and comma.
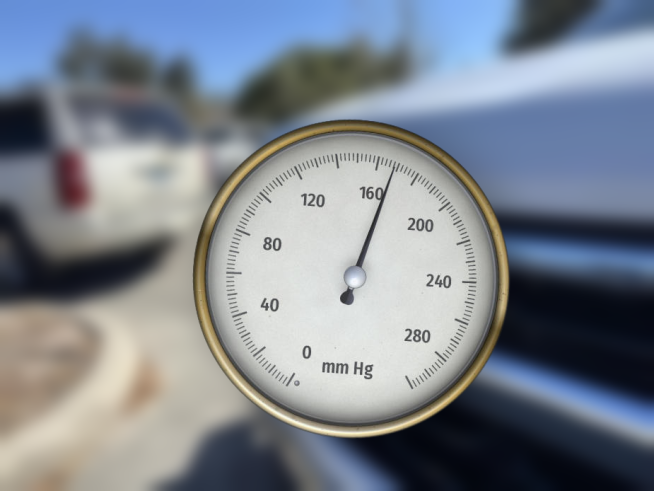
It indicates {"value": 168, "unit": "mmHg"}
